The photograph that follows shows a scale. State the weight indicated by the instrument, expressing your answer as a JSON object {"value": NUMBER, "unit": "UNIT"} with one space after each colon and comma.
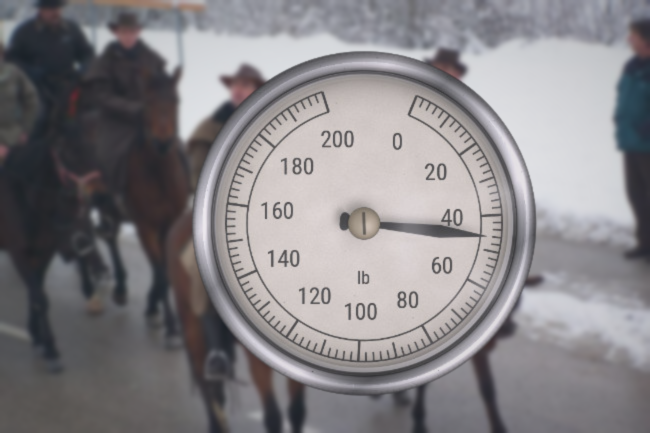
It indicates {"value": 46, "unit": "lb"}
